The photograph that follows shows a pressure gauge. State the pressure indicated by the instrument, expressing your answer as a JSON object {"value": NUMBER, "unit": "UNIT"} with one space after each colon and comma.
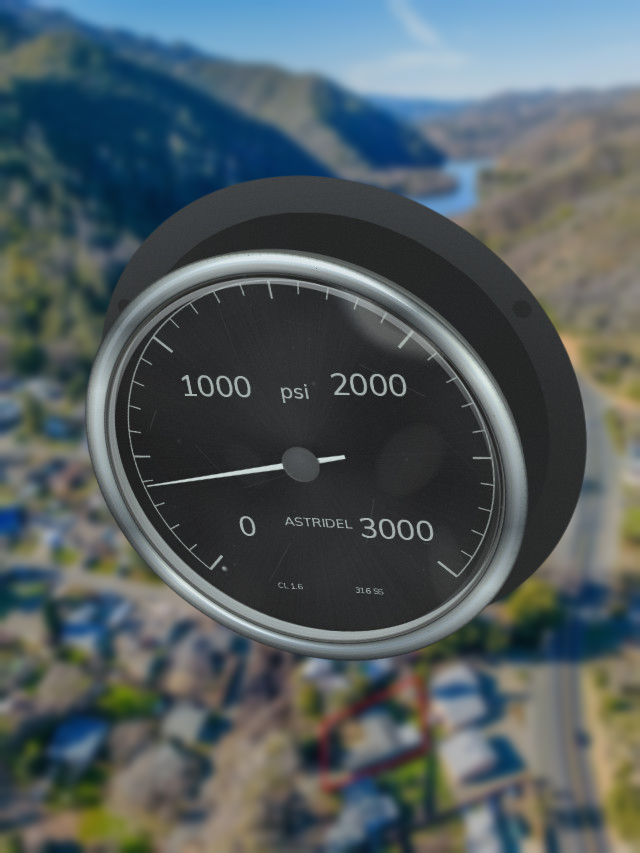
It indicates {"value": 400, "unit": "psi"}
